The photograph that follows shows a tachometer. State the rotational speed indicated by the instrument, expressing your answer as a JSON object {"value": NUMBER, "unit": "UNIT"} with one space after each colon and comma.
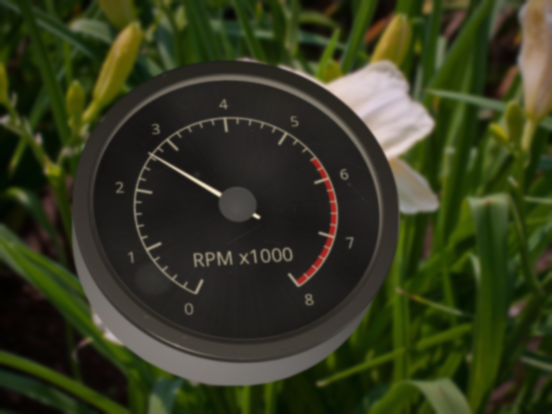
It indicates {"value": 2600, "unit": "rpm"}
